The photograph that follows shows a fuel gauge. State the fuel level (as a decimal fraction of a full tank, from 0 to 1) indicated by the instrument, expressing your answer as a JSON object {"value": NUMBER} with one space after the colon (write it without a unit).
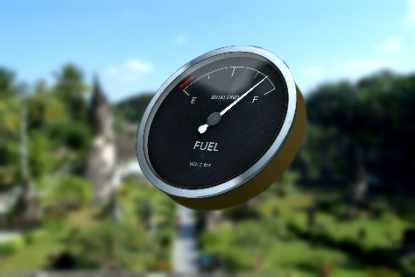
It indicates {"value": 0.875}
